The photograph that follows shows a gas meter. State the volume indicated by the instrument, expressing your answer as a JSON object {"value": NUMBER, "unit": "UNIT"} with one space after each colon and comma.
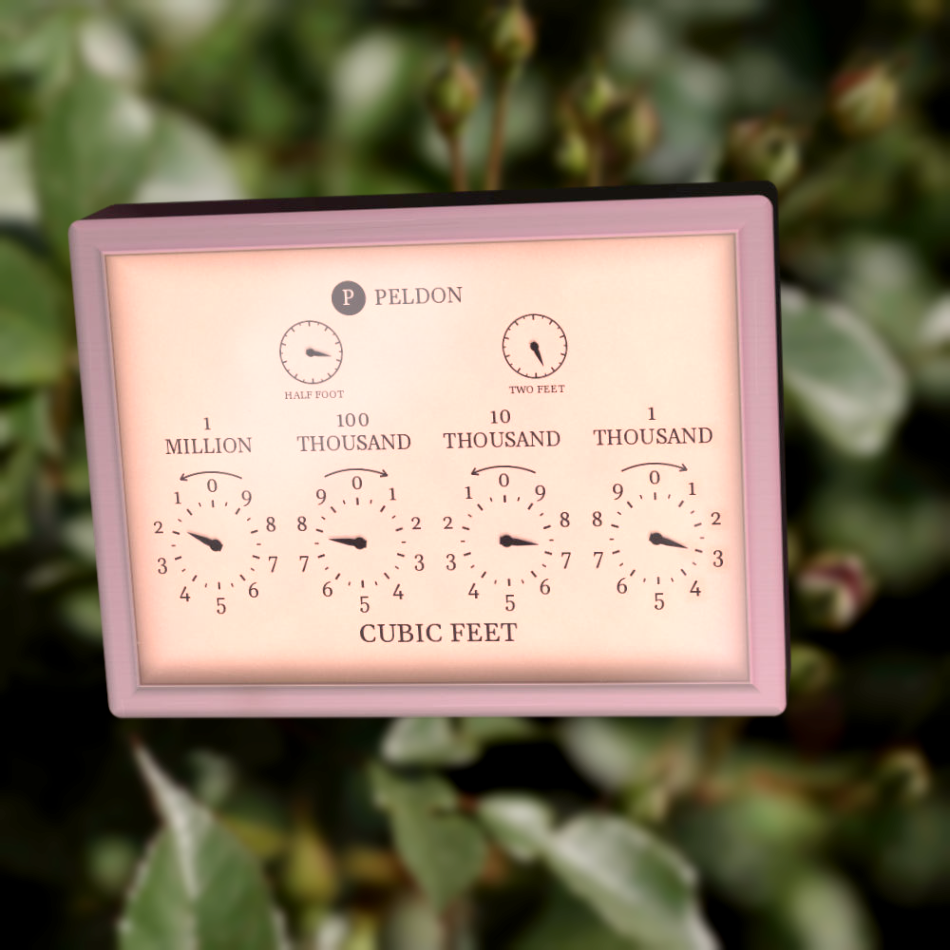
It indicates {"value": 177300, "unit": "ft³"}
